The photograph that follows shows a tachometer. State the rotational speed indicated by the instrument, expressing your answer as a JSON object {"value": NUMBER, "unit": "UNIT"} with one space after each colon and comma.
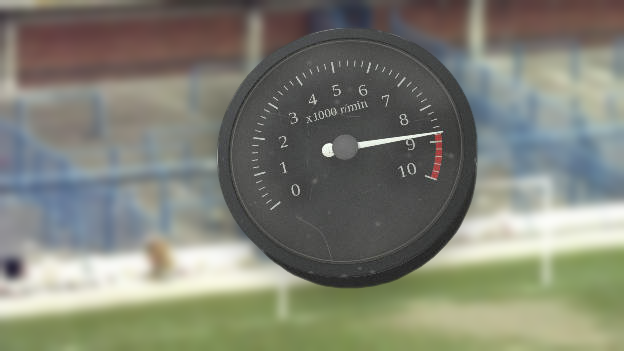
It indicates {"value": 8800, "unit": "rpm"}
